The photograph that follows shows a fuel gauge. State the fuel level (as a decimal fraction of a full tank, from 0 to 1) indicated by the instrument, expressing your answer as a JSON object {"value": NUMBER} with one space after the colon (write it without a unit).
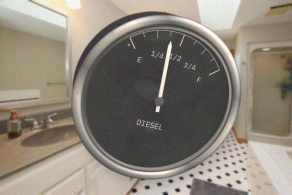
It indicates {"value": 0.375}
